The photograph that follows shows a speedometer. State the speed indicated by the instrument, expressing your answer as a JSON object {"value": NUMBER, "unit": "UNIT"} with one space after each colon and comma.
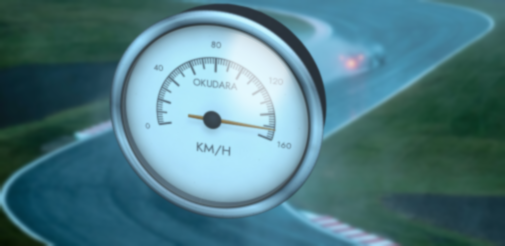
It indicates {"value": 150, "unit": "km/h"}
